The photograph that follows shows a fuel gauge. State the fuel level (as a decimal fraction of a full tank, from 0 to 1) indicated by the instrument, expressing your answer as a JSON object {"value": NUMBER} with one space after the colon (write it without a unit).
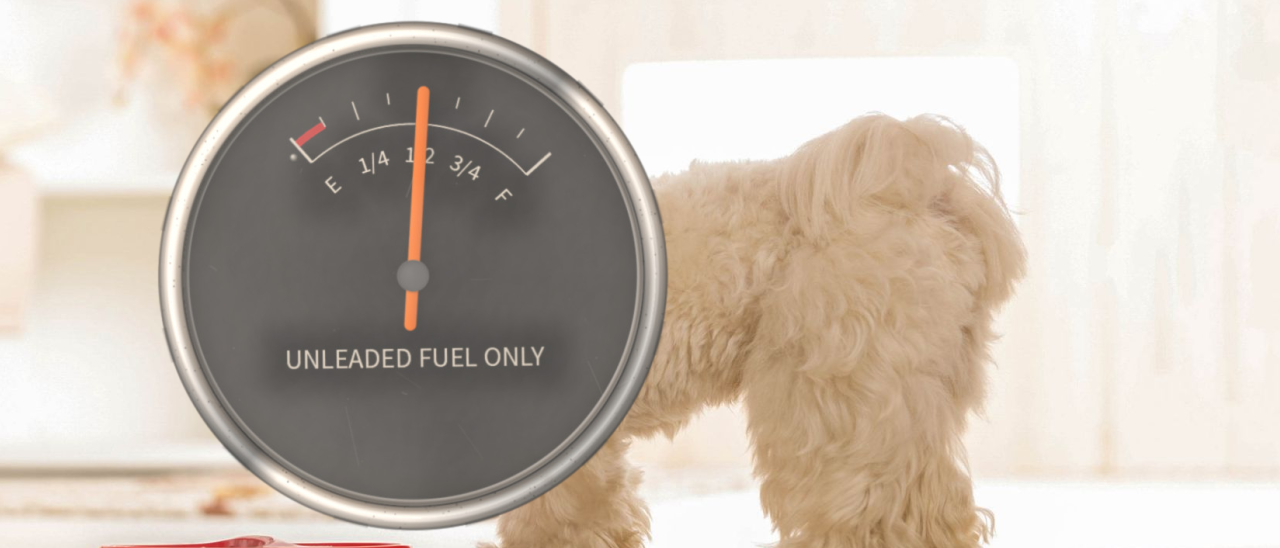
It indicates {"value": 0.5}
